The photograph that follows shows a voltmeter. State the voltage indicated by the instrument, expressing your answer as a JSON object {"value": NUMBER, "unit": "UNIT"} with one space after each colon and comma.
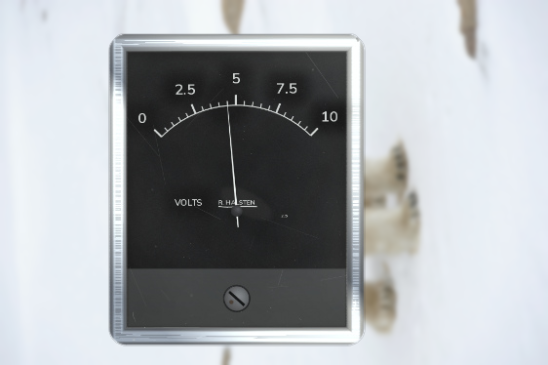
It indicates {"value": 4.5, "unit": "V"}
